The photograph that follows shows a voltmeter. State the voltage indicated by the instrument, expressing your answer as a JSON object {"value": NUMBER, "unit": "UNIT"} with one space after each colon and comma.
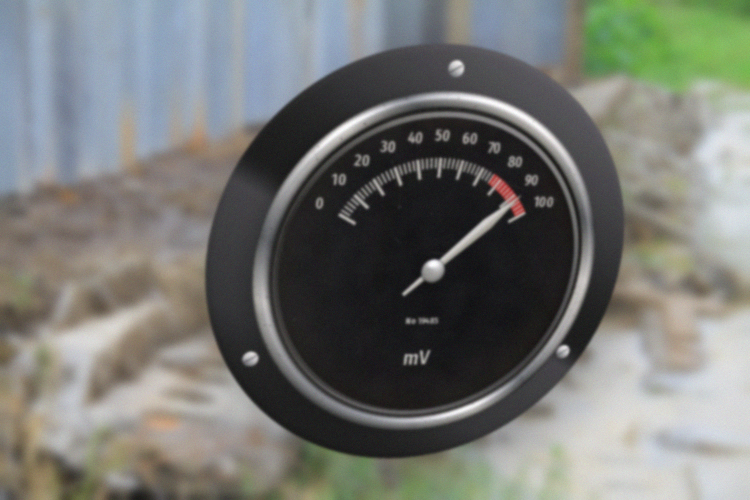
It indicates {"value": 90, "unit": "mV"}
